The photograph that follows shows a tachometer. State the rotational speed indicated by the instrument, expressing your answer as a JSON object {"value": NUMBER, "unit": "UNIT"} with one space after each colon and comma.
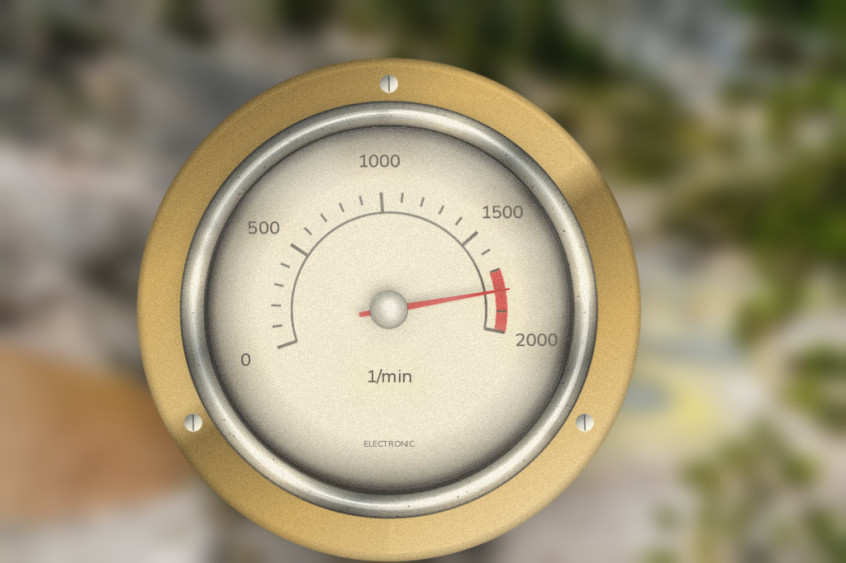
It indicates {"value": 1800, "unit": "rpm"}
